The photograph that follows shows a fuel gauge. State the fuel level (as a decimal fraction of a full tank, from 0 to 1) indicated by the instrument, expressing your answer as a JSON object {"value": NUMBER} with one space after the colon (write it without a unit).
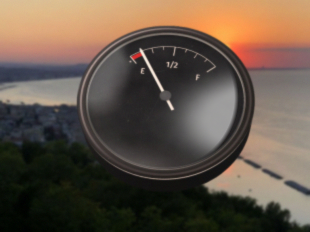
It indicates {"value": 0.125}
